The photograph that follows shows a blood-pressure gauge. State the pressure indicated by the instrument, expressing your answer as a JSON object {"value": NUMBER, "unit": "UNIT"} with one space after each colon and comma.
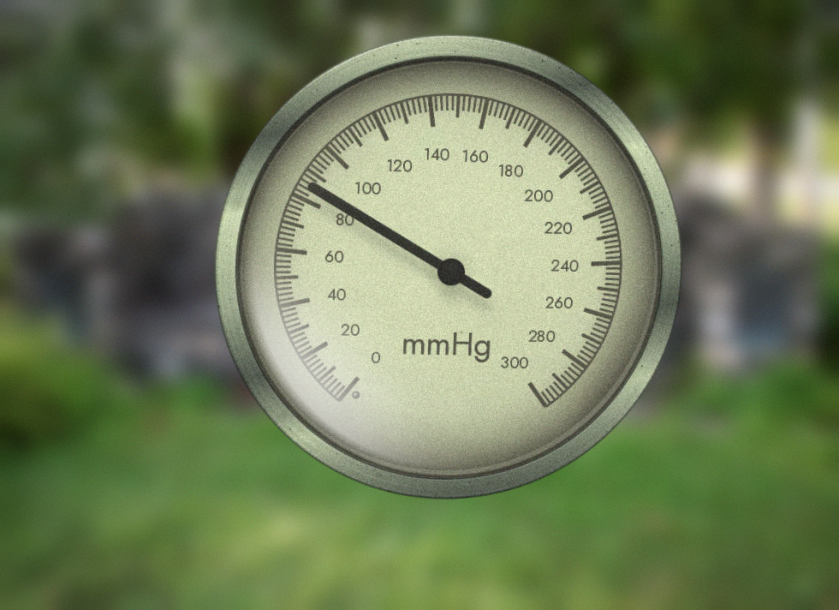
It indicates {"value": 86, "unit": "mmHg"}
